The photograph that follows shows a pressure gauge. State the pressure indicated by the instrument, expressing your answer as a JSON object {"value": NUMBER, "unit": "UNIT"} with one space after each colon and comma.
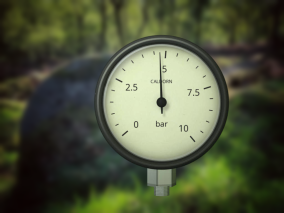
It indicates {"value": 4.75, "unit": "bar"}
